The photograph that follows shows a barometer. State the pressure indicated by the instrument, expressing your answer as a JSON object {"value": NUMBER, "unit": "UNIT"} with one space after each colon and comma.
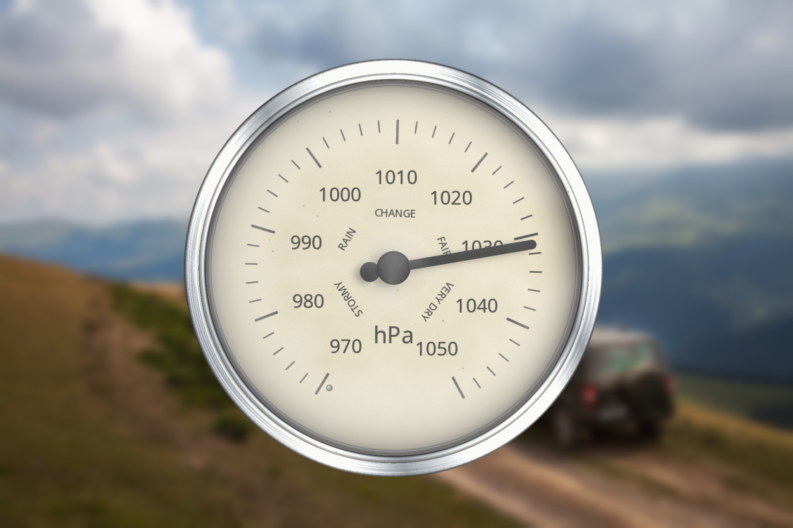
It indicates {"value": 1031, "unit": "hPa"}
